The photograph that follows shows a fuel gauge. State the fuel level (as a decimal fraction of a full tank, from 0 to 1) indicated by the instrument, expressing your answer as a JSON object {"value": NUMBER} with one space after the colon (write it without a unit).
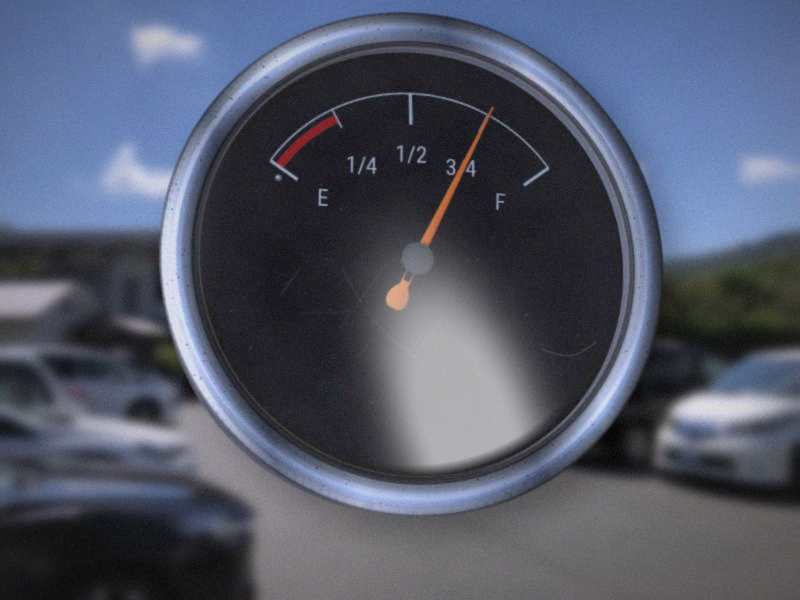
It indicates {"value": 0.75}
